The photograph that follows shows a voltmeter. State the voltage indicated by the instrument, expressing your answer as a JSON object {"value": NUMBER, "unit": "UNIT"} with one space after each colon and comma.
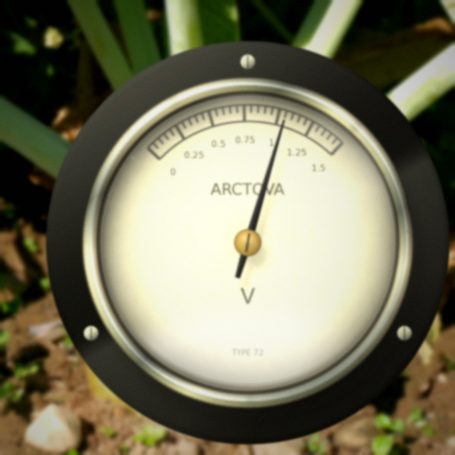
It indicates {"value": 1.05, "unit": "V"}
